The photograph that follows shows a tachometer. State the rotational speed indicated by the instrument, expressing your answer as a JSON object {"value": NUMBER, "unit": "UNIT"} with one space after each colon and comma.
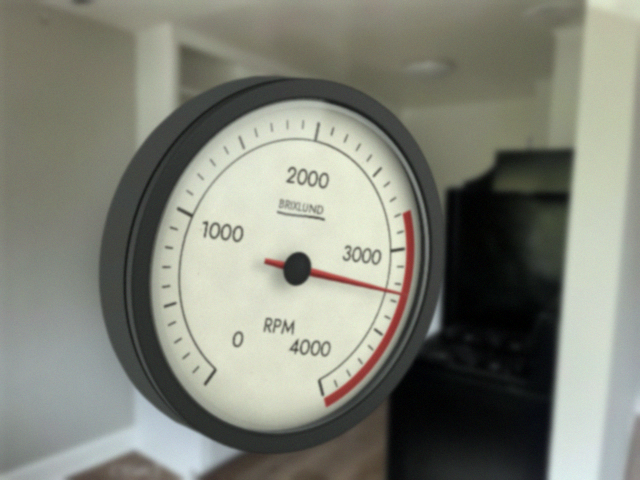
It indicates {"value": 3250, "unit": "rpm"}
